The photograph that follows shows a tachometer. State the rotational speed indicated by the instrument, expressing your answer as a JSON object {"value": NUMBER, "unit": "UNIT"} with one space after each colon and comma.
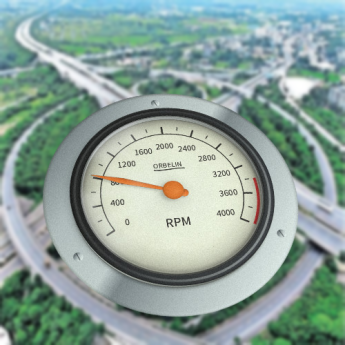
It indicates {"value": 800, "unit": "rpm"}
